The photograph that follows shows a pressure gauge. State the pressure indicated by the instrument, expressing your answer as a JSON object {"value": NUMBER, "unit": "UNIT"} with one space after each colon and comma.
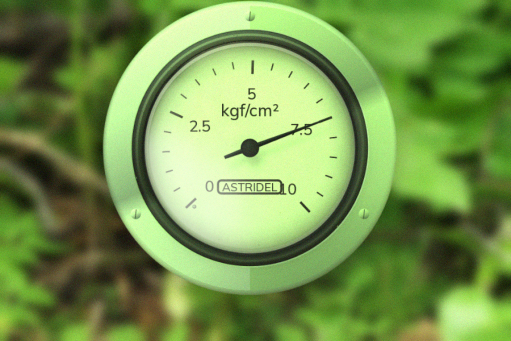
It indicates {"value": 7.5, "unit": "kg/cm²"}
